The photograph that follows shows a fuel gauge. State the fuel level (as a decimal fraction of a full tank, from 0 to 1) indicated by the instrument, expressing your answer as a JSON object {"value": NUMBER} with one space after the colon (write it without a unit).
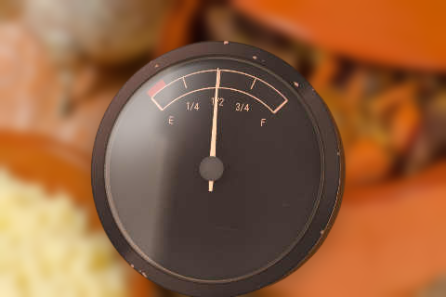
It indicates {"value": 0.5}
